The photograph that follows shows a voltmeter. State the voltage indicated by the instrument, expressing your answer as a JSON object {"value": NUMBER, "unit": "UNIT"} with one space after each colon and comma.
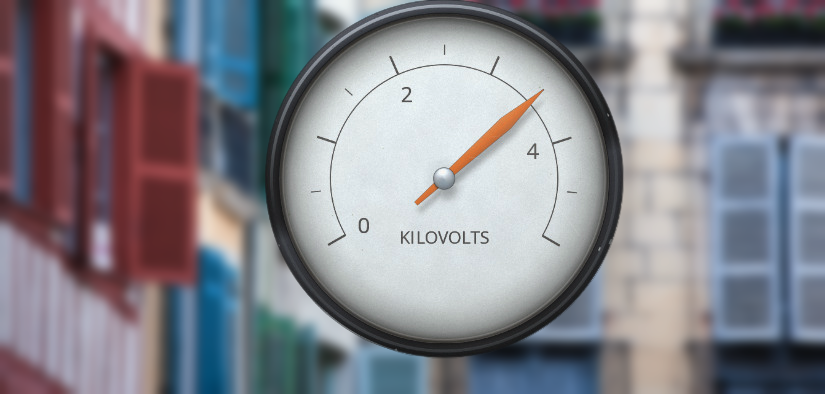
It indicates {"value": 3.5, "unit": "kV"}
